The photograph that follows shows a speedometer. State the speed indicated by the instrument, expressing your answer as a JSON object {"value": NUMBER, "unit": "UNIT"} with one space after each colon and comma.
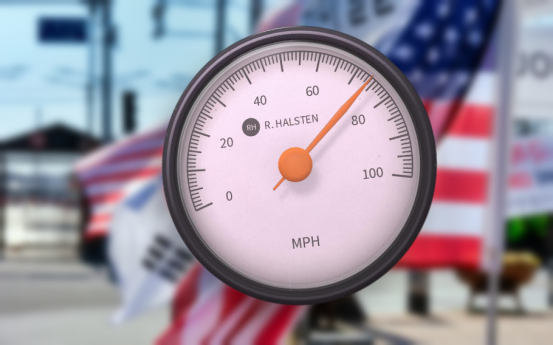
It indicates {"value": 74, "unit": "mph"}
